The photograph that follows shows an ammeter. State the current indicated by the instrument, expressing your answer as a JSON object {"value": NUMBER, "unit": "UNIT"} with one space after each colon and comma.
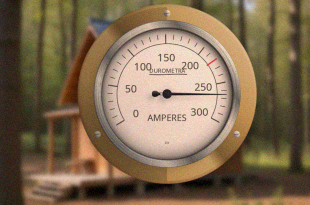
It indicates {"value": 265, "unit": "A"}
